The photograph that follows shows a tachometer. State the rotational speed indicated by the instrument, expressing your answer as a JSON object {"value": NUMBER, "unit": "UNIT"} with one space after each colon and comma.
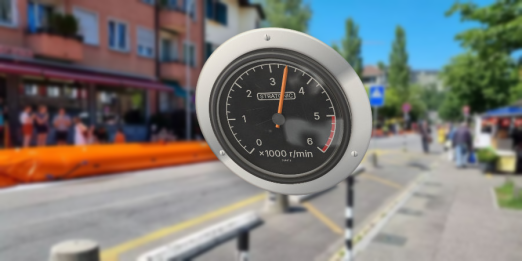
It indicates {"value": 3400, "unit": "rpm"}
